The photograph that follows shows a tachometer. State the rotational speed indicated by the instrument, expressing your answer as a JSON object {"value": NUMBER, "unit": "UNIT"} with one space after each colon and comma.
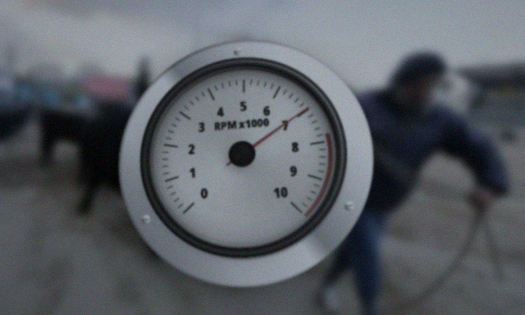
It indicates {"value": 7000, "unit": "rpm"}
